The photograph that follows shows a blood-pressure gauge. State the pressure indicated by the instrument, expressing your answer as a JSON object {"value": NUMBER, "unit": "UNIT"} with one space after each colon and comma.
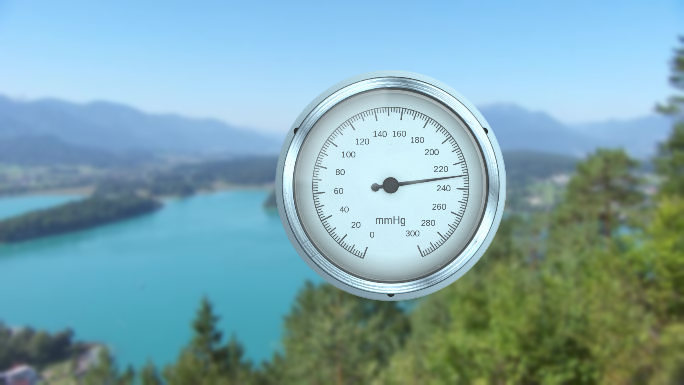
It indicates {"value": 230, "unit": "mmHg"}
